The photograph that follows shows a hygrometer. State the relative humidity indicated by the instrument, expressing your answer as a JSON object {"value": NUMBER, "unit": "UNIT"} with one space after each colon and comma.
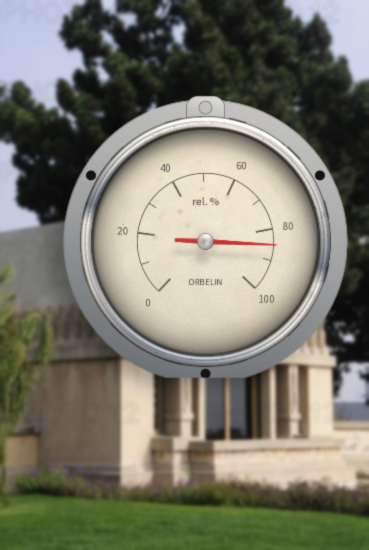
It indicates {"value": 85, "unit": "%"}
